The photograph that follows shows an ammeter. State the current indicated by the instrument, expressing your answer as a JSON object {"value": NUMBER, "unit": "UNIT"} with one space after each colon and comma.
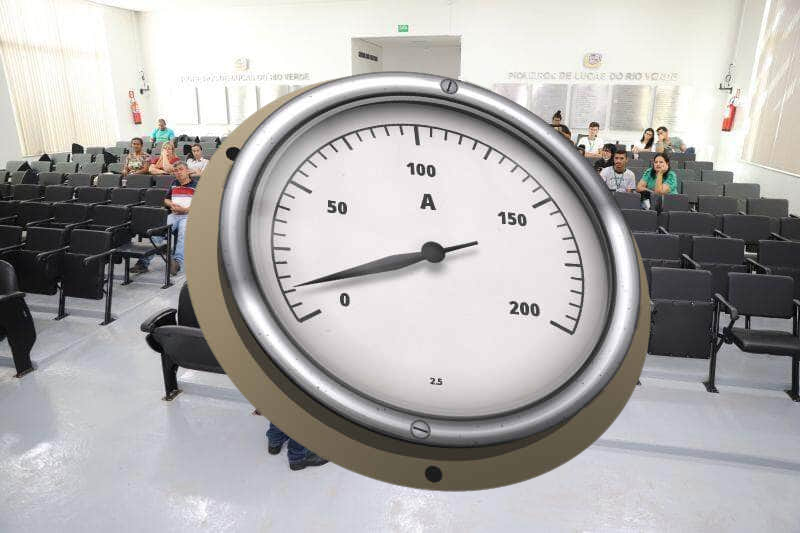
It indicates {"value": 10, "unit": "A"}
